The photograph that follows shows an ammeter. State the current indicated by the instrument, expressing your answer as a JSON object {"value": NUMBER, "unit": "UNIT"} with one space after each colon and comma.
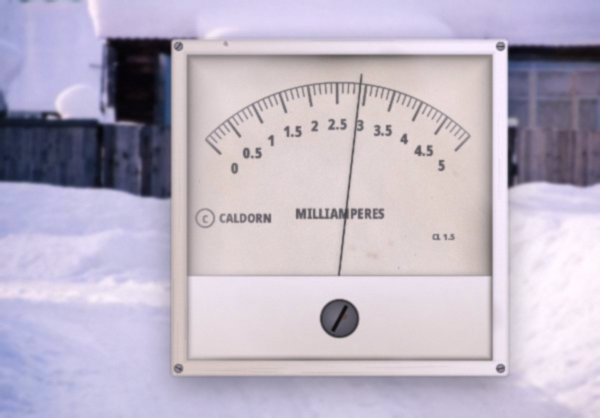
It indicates {"value": 2.9, "unit": "mA"}
